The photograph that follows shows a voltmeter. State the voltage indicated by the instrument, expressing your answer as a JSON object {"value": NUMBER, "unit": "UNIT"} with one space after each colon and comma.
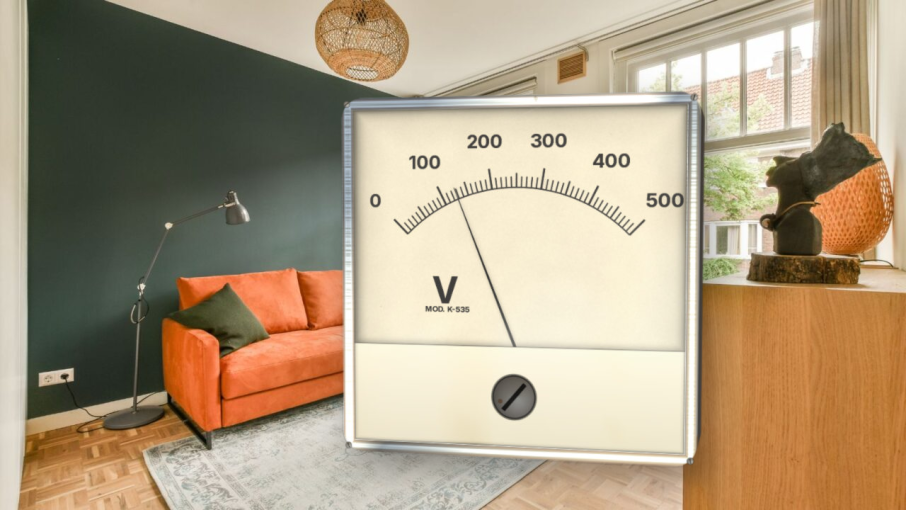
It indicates {"value": 130, "unit": "V"}
